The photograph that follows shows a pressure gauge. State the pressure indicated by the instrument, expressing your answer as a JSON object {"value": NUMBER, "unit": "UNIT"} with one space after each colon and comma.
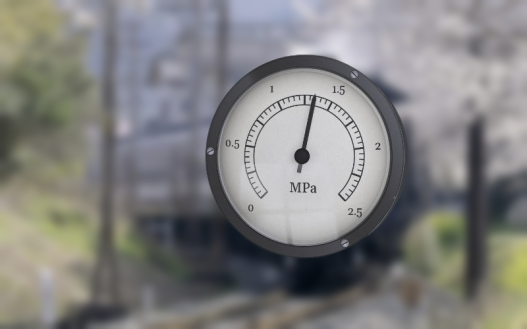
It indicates {"value": 1.35, "unit": "MPa"}
